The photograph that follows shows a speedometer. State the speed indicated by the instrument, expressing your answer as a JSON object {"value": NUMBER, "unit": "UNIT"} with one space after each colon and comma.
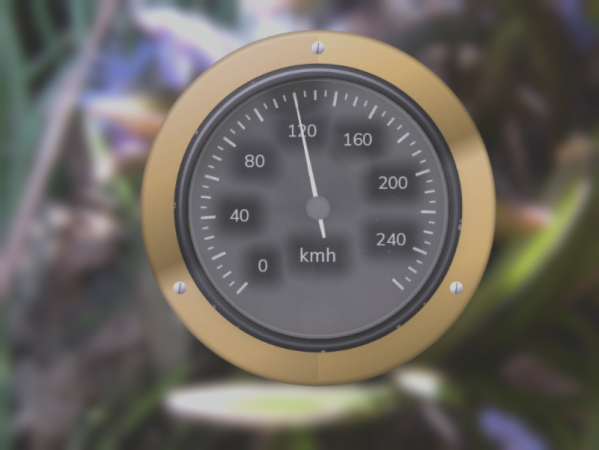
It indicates {"value": 120, "unit": "km/h"}
